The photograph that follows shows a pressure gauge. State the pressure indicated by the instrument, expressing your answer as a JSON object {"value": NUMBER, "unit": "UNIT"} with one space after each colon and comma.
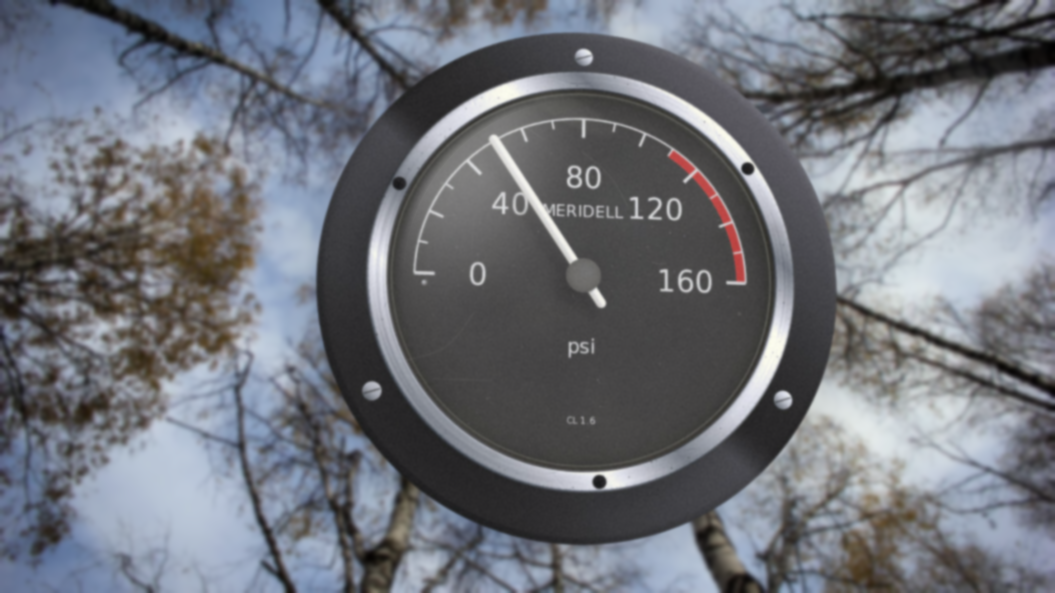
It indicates {"value": 50, "unit": "psi"}
